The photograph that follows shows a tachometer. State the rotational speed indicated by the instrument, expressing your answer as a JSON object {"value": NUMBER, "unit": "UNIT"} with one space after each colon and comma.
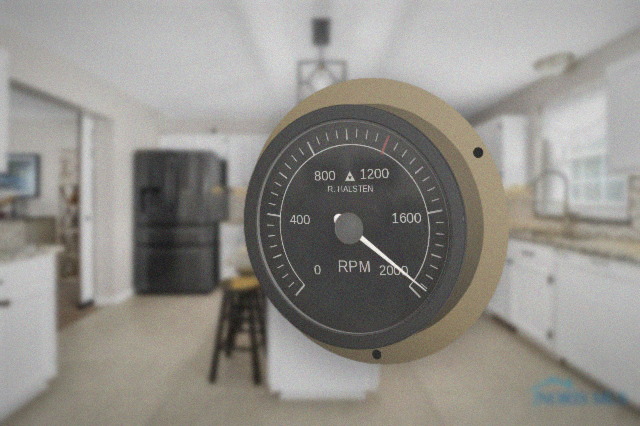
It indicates {"value": 1950, "unit": "rpm"}
